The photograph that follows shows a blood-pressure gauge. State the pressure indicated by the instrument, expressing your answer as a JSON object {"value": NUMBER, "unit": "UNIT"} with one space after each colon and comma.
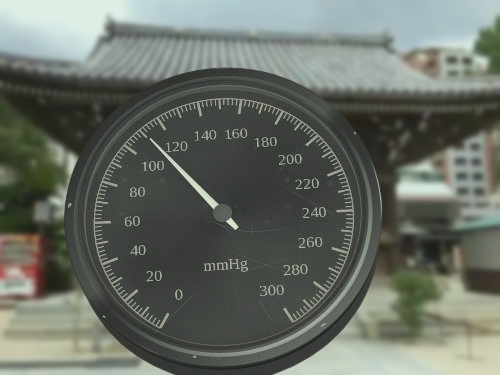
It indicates {"value": 110, "unit": "mmHg"}
